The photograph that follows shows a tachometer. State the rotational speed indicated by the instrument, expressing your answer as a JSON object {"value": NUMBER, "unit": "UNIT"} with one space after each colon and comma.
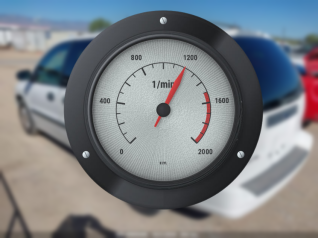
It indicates {"value": 1200, "unit": "rpm"}
